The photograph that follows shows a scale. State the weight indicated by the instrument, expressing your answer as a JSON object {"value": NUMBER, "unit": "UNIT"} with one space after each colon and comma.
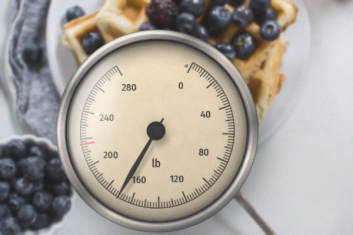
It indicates {"value": 170, "unit": "lb"}
